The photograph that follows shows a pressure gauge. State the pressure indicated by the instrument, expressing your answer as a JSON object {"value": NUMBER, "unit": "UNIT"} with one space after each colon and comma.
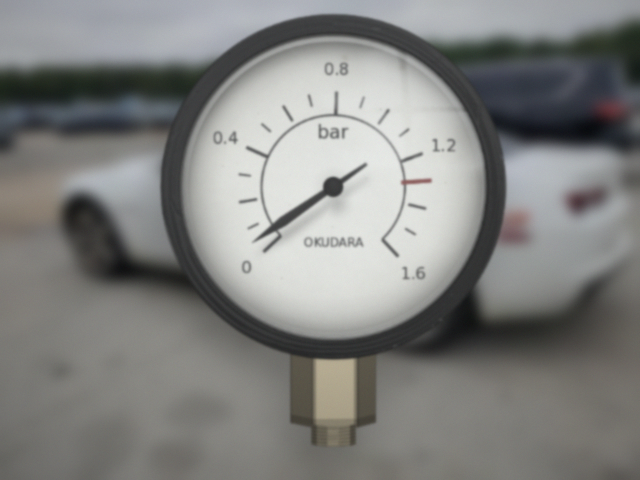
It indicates {"value": 0.05, "unit": "bar"}
